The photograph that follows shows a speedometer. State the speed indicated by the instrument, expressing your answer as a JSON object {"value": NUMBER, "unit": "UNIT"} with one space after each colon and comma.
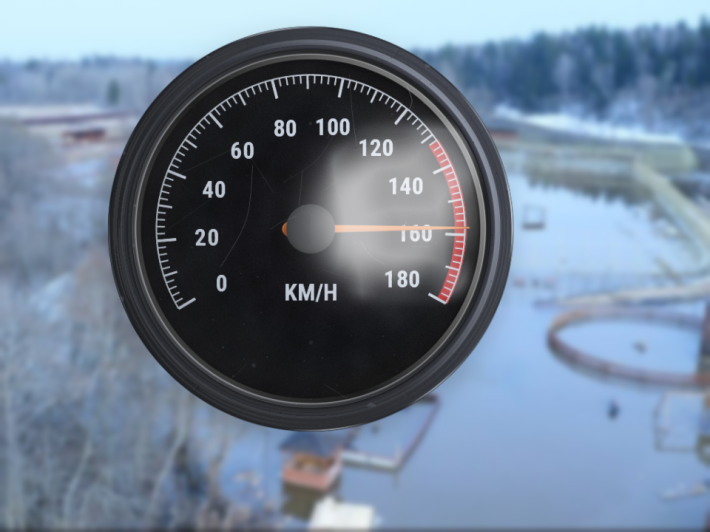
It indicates {"value": 158, "unit": "km/h"}
